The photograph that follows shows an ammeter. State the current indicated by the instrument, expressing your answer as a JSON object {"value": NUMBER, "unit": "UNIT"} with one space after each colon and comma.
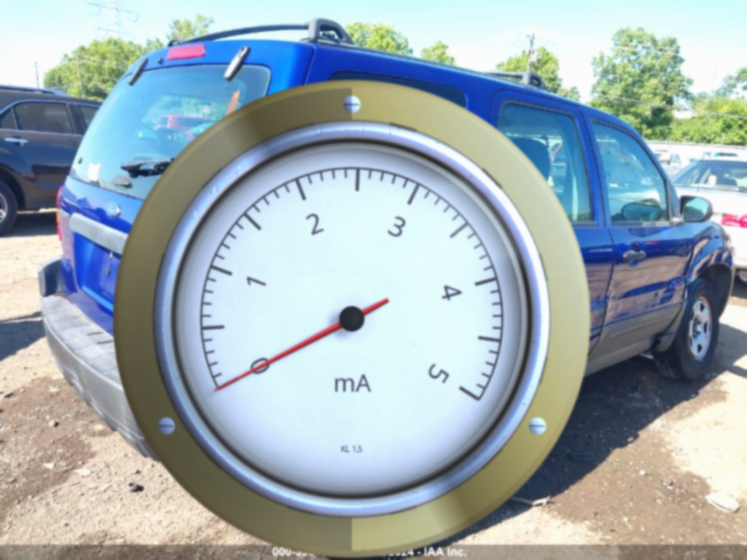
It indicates {"value": 0, "unit": "mA"}
